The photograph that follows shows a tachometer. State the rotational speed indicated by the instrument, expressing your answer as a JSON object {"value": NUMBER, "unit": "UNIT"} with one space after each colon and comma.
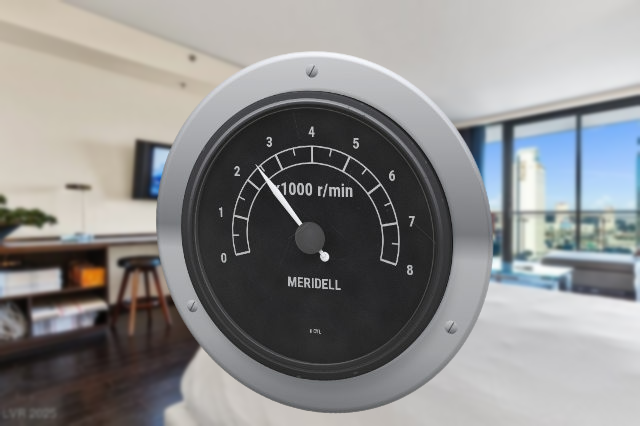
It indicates {"value": 2500, "unit": "rpm"}
